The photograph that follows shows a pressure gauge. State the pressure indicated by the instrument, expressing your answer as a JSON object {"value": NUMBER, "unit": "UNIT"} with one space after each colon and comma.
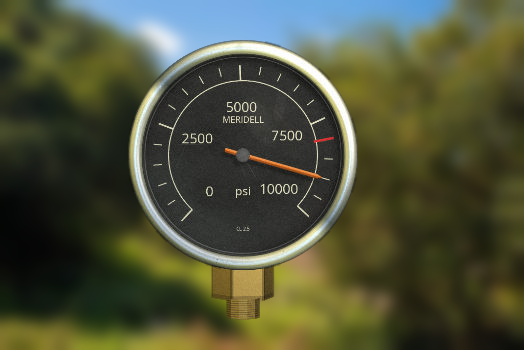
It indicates {"value": 9000, "unit": "psi"}
